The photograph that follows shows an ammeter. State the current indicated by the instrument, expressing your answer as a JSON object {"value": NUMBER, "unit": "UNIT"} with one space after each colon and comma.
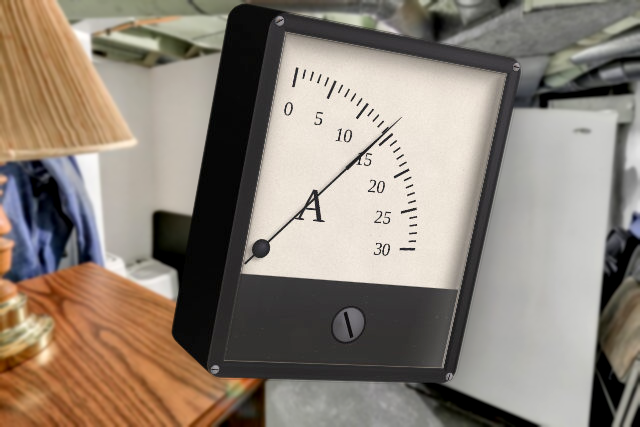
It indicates {"value": 14, "unit": "A"}
